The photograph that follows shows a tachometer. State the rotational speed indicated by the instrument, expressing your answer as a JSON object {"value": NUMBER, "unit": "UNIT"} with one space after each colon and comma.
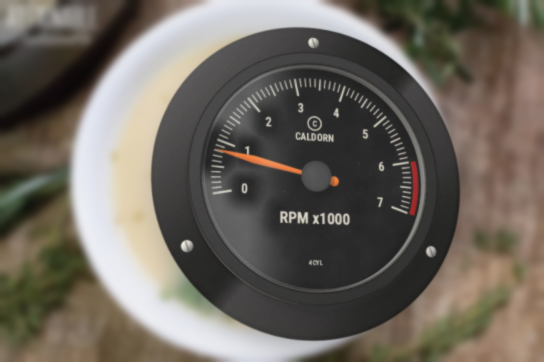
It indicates {"value": 800, "unit": "rpm"}
